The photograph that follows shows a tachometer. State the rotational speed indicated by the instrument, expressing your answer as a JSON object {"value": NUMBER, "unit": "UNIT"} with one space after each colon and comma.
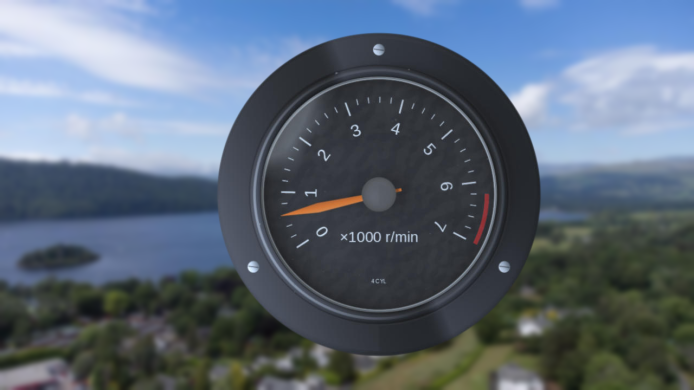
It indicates {"value": 600, "unit": "rpm"}
